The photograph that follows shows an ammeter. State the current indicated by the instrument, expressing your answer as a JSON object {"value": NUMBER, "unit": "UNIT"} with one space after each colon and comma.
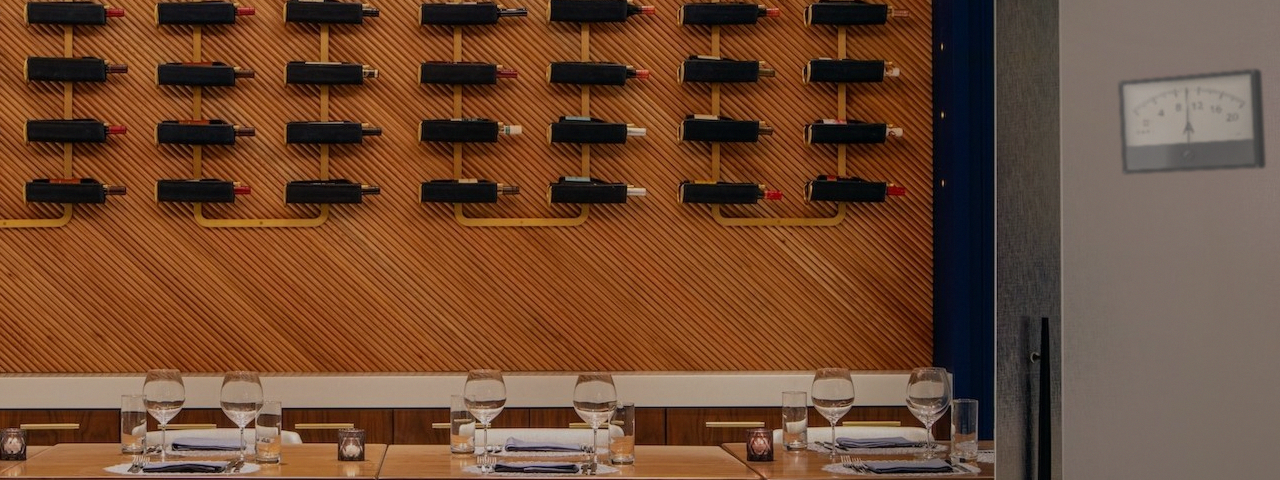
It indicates {"value": 10, "unit": "A"}
